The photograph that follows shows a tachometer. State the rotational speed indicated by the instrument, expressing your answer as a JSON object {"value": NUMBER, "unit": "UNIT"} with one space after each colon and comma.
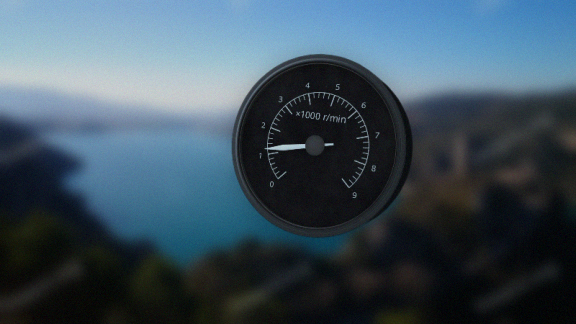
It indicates {"value": 1200, "unit": "rpm"}
